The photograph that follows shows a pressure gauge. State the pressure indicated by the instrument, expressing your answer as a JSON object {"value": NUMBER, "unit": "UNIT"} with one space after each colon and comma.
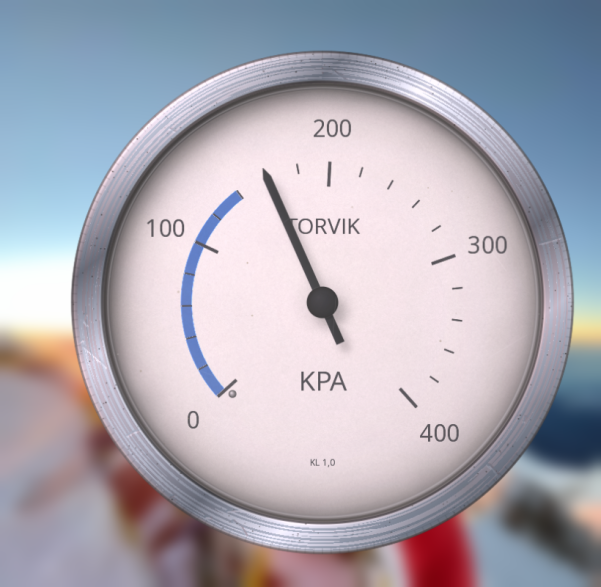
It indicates {"value": 160, "unit": "kPa"}
